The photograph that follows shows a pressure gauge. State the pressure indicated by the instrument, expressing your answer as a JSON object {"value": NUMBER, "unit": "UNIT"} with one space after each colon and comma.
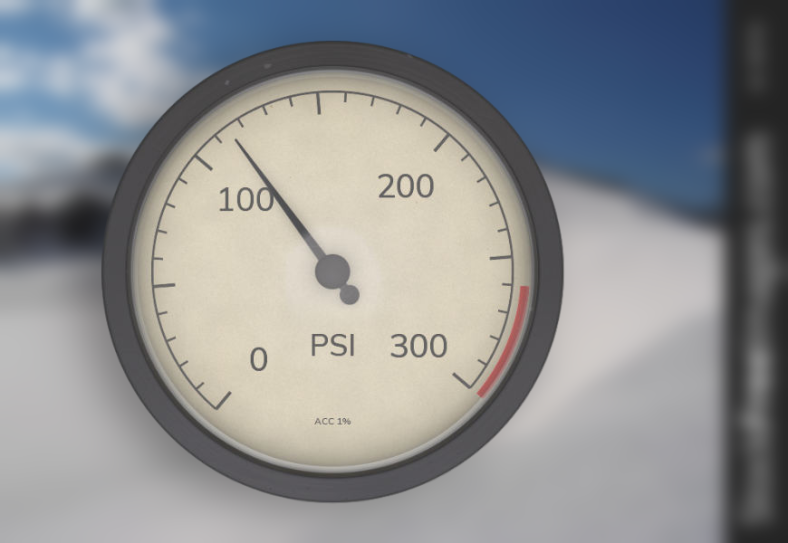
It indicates {"value": 115, "unit": "psi"}
